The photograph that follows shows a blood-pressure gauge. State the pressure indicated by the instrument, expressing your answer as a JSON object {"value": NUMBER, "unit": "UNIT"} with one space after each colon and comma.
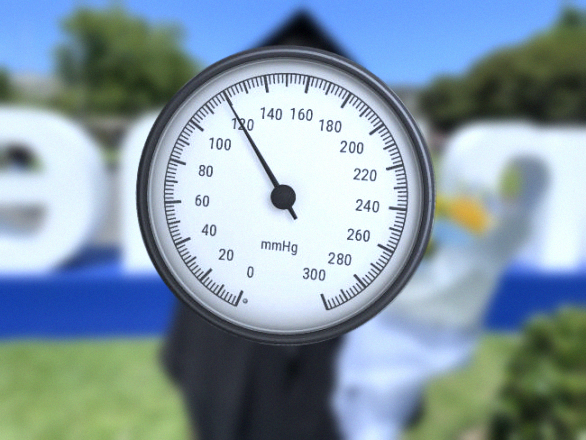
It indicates {"value": 120, "unit": "mmHg"}
